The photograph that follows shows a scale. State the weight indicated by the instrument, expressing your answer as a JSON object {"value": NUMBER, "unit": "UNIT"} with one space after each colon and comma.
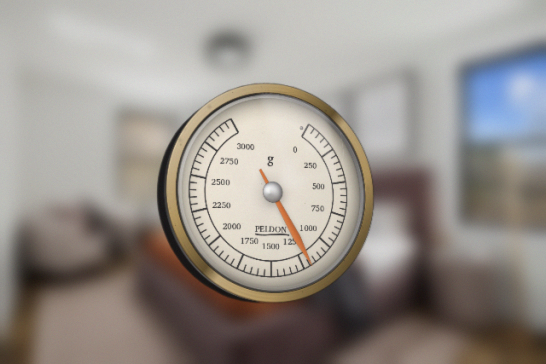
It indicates {"value": 1200, "unit": "g"}
